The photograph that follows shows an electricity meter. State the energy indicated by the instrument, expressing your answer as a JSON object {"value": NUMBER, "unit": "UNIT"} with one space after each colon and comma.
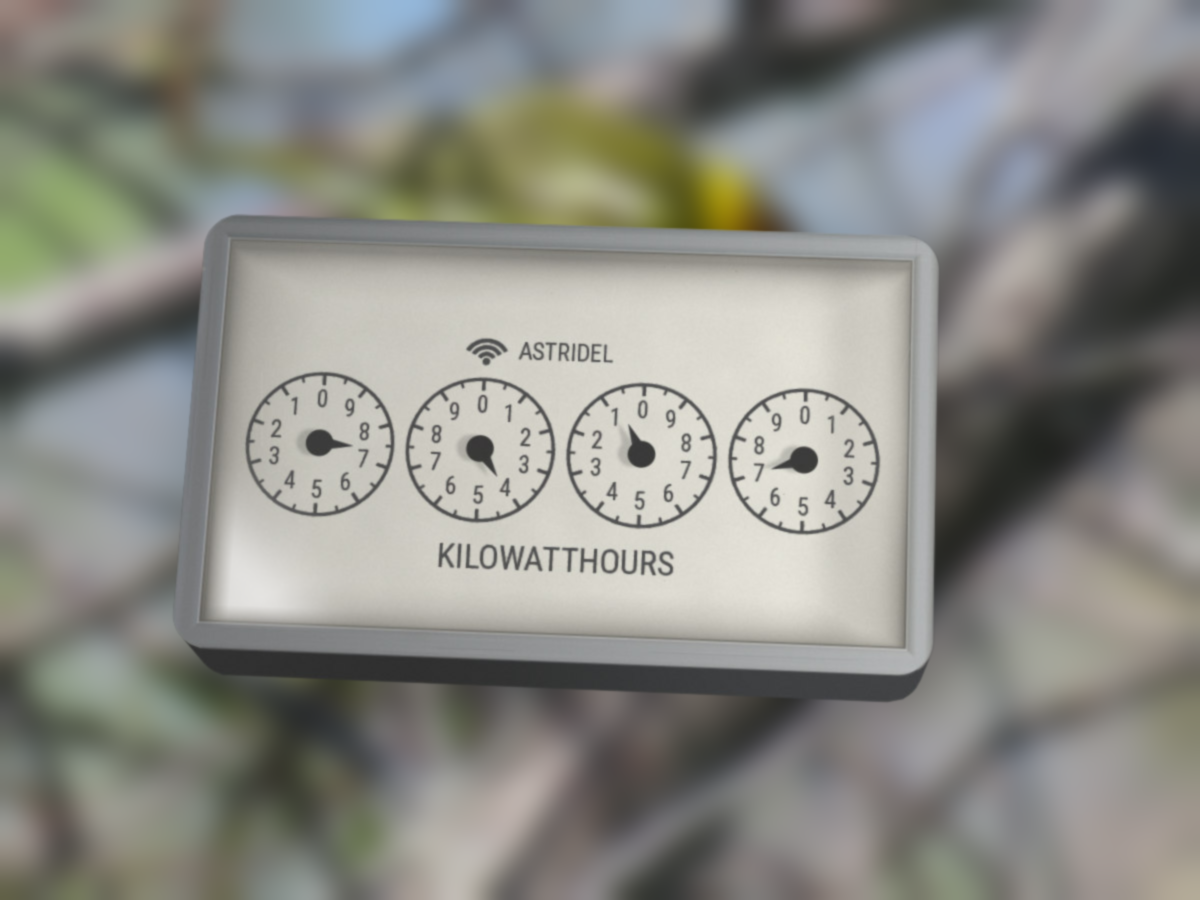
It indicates {"value": 7407, "unit": "kWh"}
